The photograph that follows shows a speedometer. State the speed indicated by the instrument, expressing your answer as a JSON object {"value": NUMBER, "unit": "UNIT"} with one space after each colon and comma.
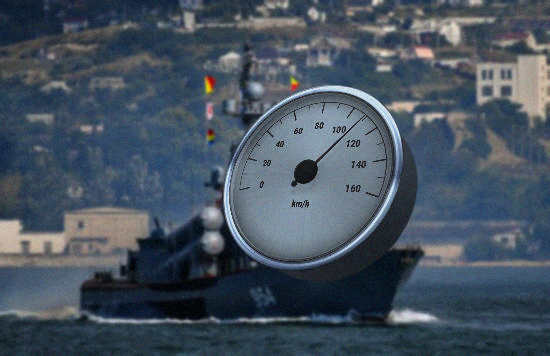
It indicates {"value": 110, "unit": "km/h"}
